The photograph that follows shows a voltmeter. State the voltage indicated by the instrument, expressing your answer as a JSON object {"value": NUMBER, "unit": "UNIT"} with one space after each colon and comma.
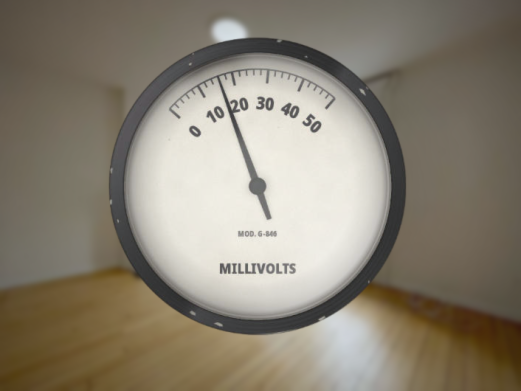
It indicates {"value": 16, "unit": "mV"}
